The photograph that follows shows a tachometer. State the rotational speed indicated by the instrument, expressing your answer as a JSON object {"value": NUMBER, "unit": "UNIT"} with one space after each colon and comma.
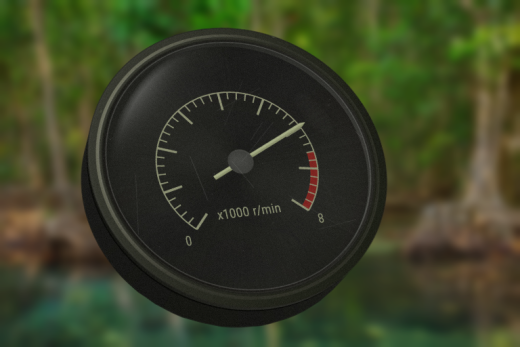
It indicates {"value": 6000, "unit": "rpm"}
